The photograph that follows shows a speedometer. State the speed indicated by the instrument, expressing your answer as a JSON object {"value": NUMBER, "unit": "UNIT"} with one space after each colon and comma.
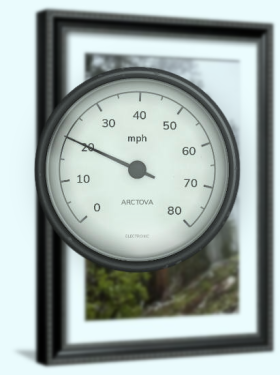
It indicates {"value": 20, "unit": "mph"}
